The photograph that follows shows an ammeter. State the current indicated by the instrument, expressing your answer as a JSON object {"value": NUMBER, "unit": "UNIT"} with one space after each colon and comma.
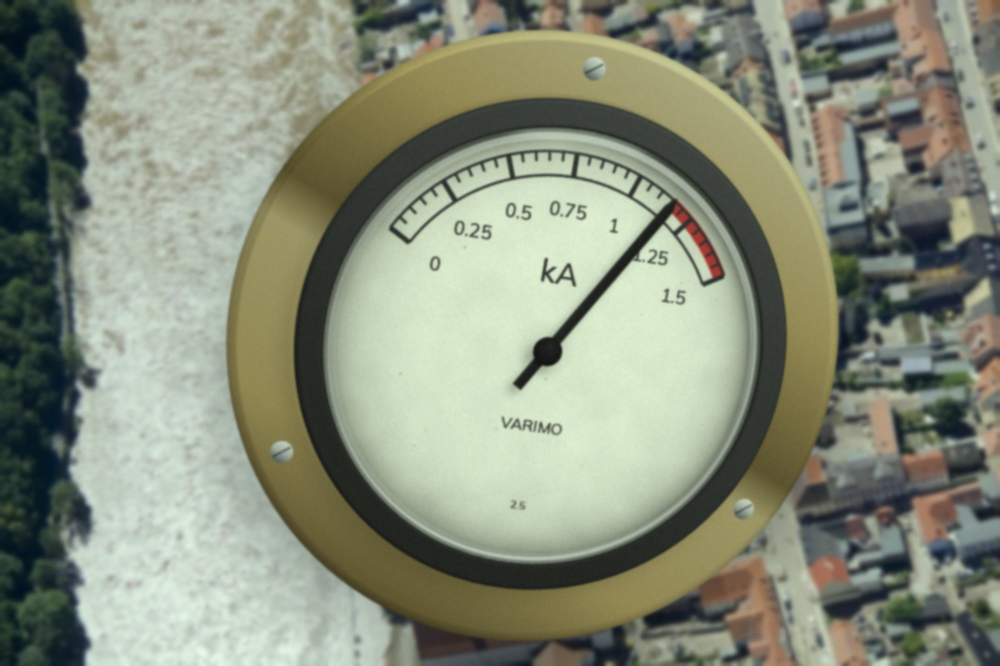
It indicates {"value": 1.15, "unit": "kA"}
